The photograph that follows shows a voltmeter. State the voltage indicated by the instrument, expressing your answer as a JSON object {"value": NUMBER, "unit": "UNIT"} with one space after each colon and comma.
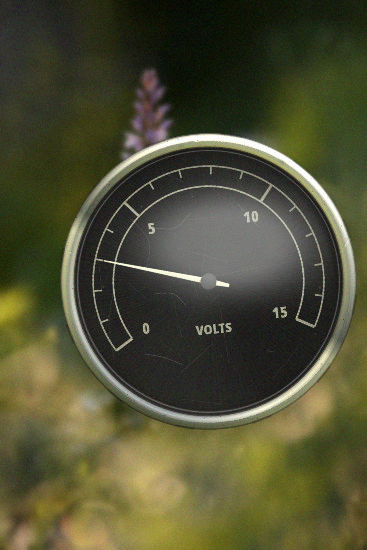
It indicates {"value": 3, "unit": "V"}
